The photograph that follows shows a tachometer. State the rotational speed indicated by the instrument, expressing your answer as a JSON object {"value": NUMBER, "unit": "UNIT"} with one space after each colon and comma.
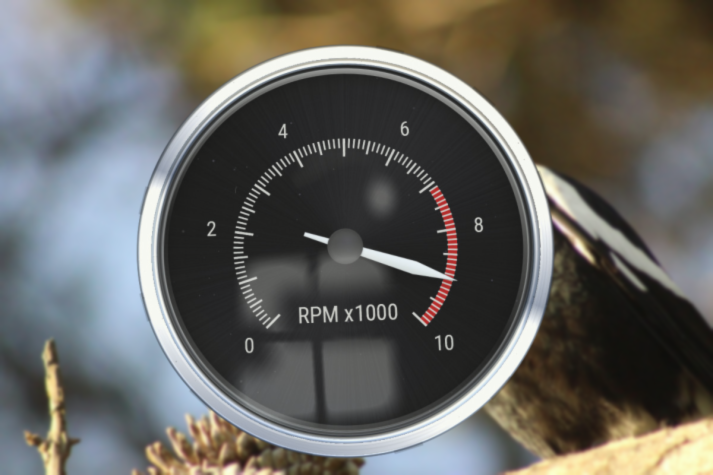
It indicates {"value": 9000, "unit": "rpm"}
